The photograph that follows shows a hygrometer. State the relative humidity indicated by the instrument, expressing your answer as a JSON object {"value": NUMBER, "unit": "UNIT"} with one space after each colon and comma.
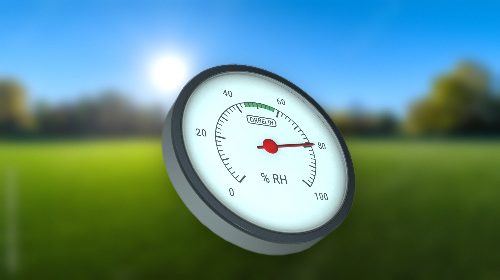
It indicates {"value": 80, "unit": "%"}
